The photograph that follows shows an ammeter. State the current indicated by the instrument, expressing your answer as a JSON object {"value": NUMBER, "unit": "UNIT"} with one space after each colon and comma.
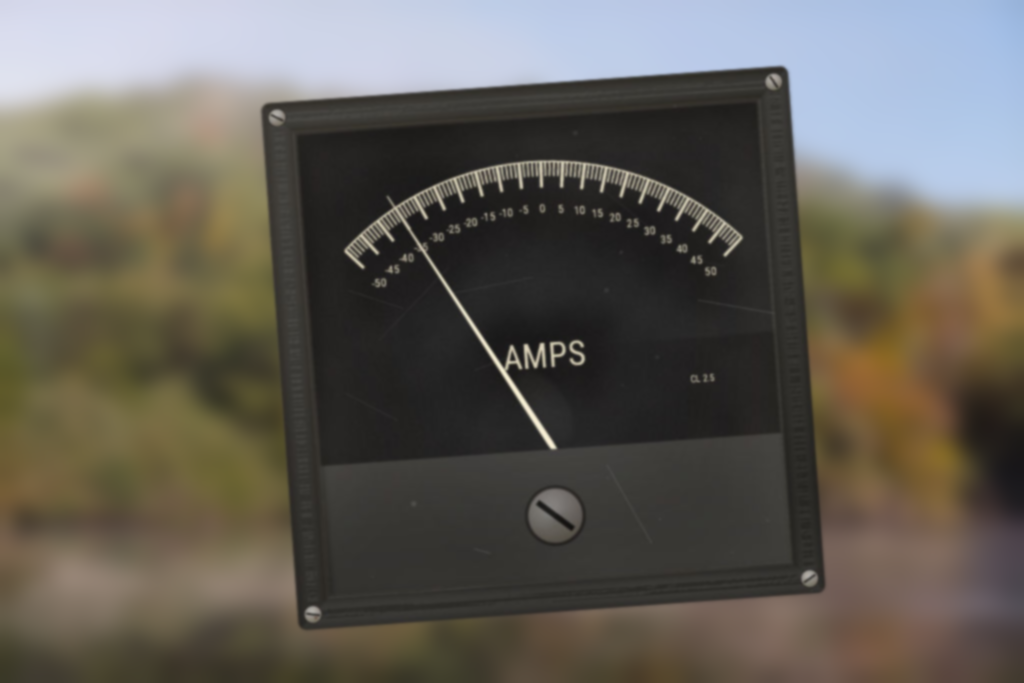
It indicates {"value": -35, "unit": "A"}
